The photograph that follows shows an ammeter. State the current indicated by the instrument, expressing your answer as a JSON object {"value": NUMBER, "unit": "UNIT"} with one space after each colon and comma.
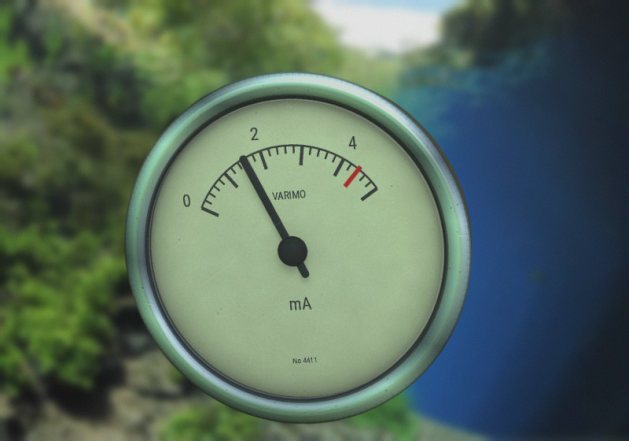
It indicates {"value": 1.6, "unit": "mA"}
